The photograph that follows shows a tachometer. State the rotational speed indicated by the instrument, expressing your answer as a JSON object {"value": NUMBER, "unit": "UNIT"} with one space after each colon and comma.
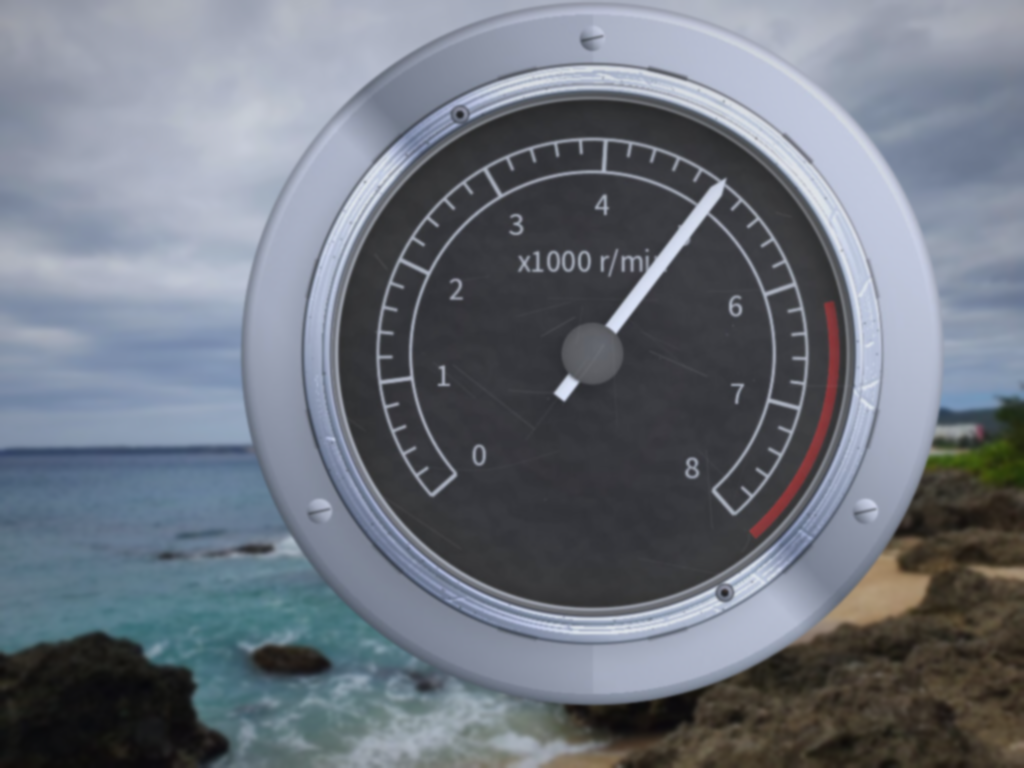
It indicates {"value": 5000, "unit": "rpm"}
